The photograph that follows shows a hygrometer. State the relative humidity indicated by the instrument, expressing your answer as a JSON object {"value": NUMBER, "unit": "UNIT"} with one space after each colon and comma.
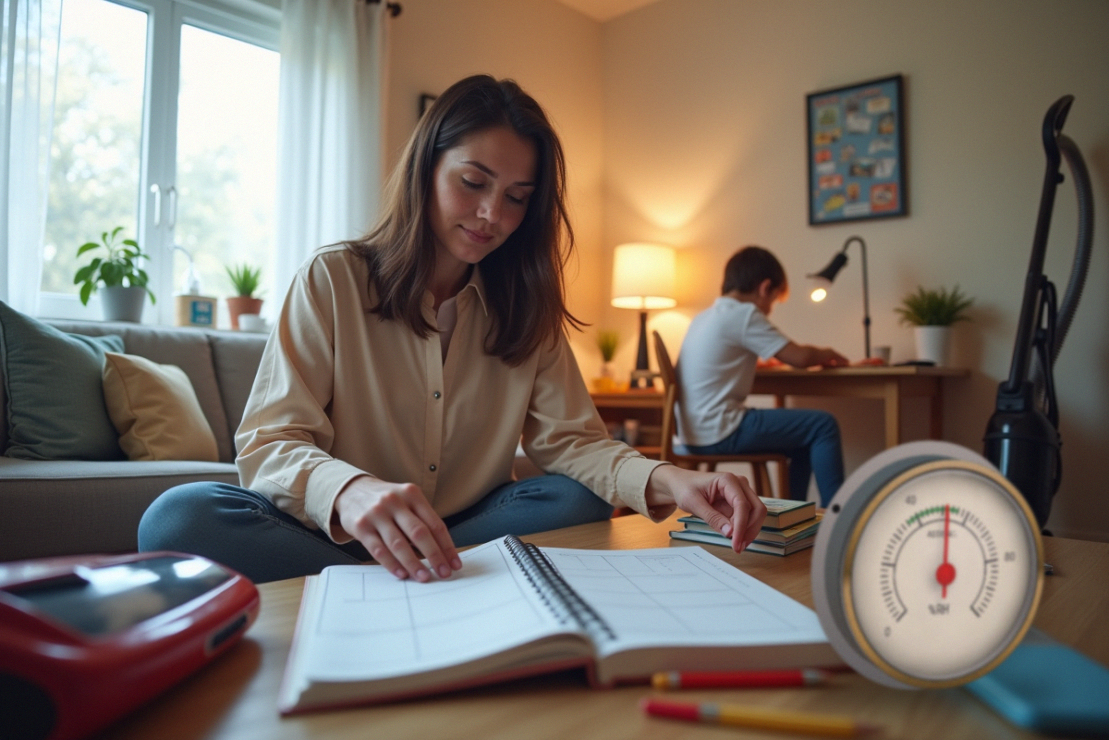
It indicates {"value": 50, "unit": "%"}
